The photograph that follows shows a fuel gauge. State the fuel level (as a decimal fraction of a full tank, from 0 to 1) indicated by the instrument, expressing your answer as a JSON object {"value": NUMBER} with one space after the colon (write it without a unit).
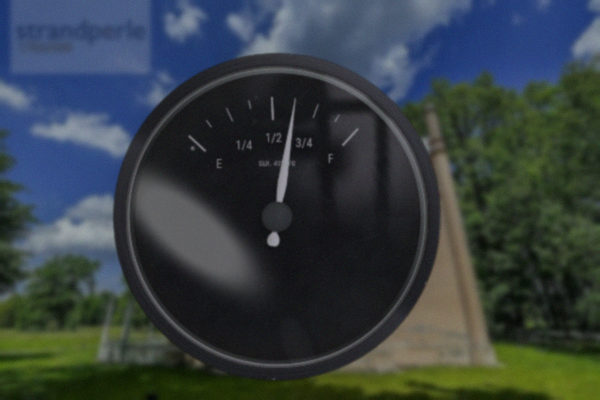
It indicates {"value": 0.625}
